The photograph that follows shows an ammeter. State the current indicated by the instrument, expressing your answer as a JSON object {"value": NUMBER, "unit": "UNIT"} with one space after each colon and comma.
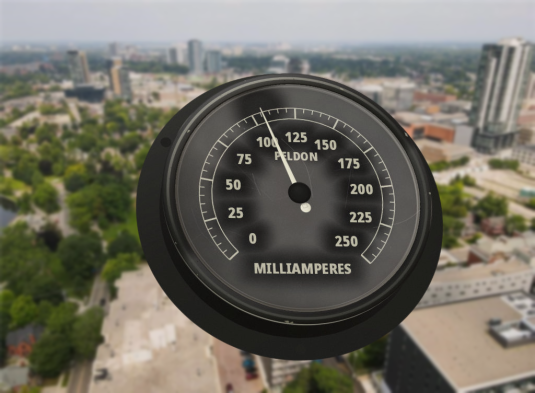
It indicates {"value": 105, "unit": "mA"}
